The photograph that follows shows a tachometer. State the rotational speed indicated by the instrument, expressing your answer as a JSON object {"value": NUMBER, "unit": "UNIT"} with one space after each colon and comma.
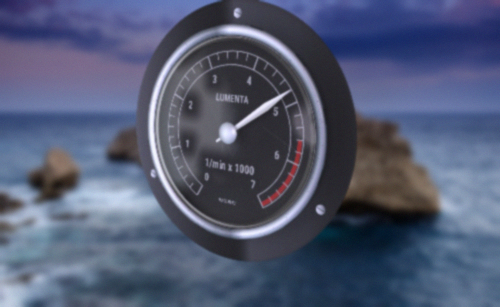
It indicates {"value": 4800, "unit": "rpm"}
